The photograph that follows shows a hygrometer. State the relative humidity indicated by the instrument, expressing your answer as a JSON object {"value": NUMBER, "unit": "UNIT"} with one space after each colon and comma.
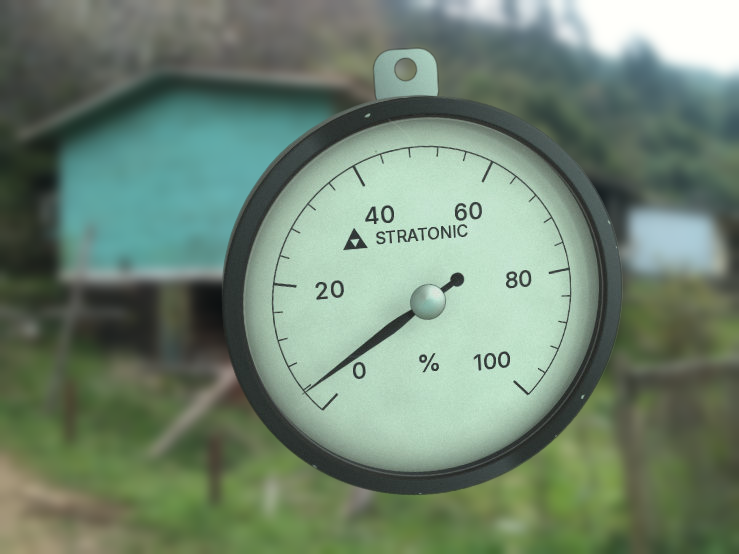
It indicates {"value": 4, "unit": "%"}
